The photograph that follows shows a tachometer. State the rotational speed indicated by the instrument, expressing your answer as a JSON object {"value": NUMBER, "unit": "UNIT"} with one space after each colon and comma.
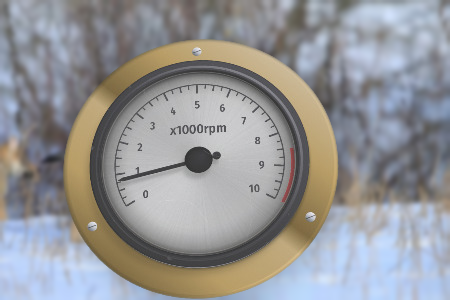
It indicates {"value": 750, "unit": "rpm"}
